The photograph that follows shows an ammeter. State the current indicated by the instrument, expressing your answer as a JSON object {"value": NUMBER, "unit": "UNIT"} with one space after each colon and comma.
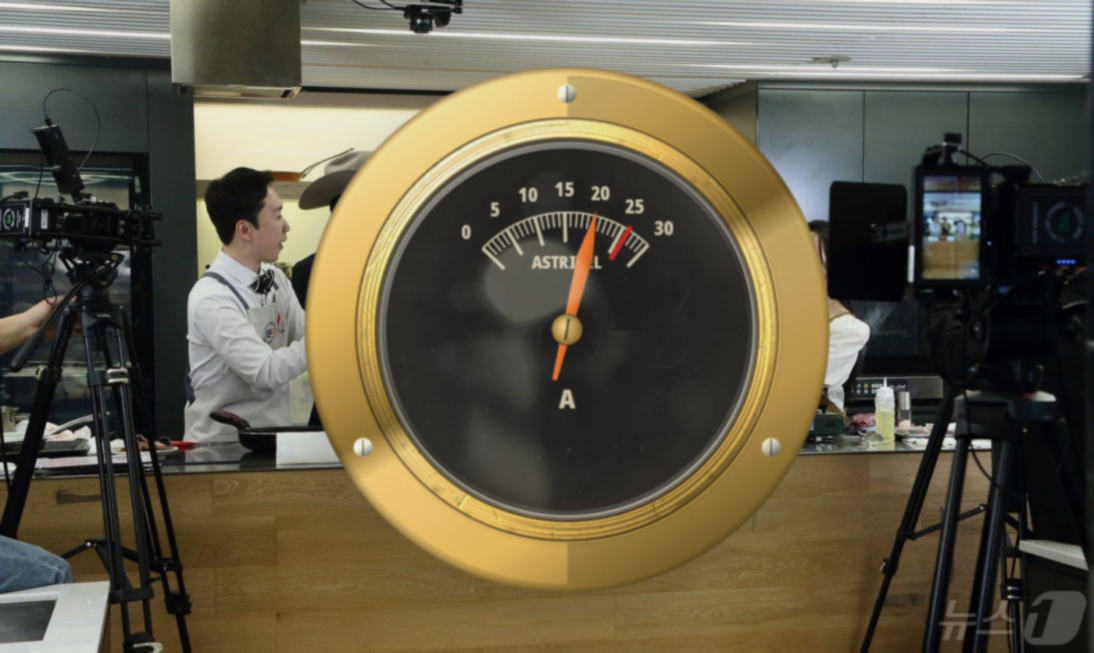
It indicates {"value": 20, "unit": "A"}
